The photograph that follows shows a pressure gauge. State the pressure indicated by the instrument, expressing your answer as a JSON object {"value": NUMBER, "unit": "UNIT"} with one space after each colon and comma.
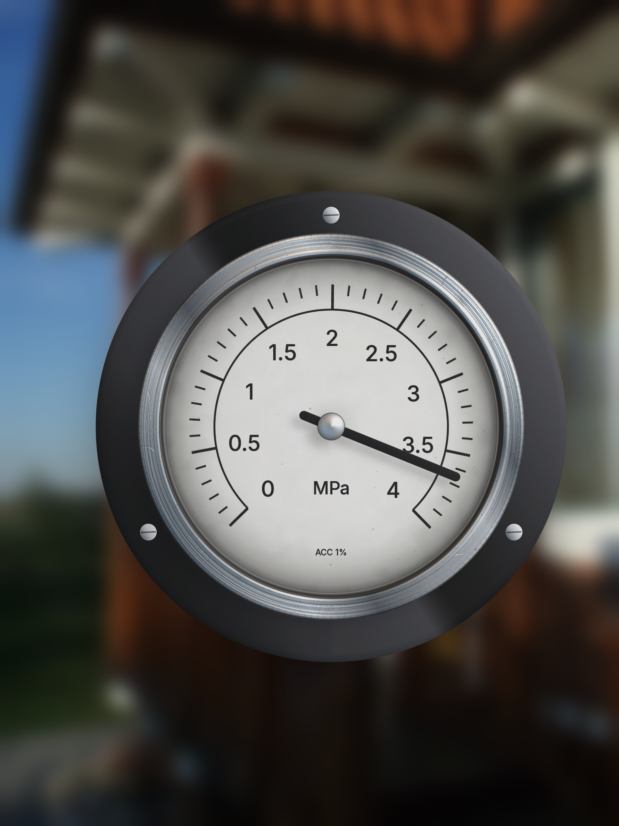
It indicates {"value": 3.65, "unit": "MPa"}
